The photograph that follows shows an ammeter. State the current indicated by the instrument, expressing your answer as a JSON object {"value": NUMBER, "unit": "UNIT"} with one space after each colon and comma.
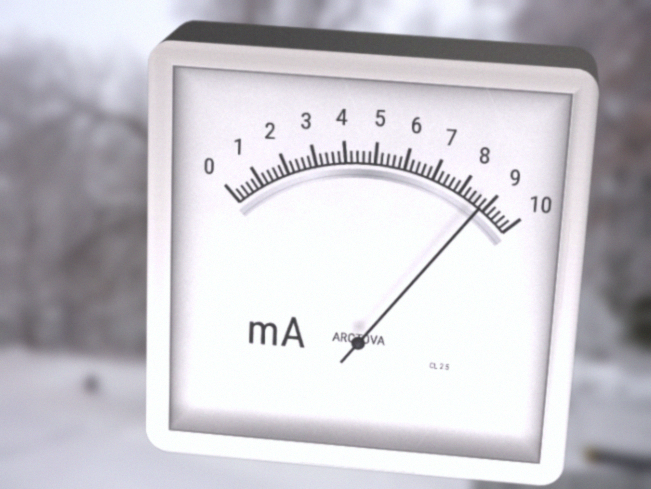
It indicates {"value": 8.8, "unit": "mA"}
